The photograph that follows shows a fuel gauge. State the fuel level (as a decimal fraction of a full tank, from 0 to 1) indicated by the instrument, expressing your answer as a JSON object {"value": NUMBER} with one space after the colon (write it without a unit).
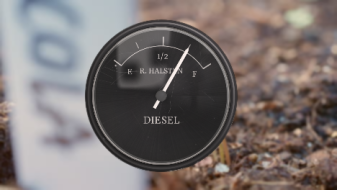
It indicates {"value": 0.75}
